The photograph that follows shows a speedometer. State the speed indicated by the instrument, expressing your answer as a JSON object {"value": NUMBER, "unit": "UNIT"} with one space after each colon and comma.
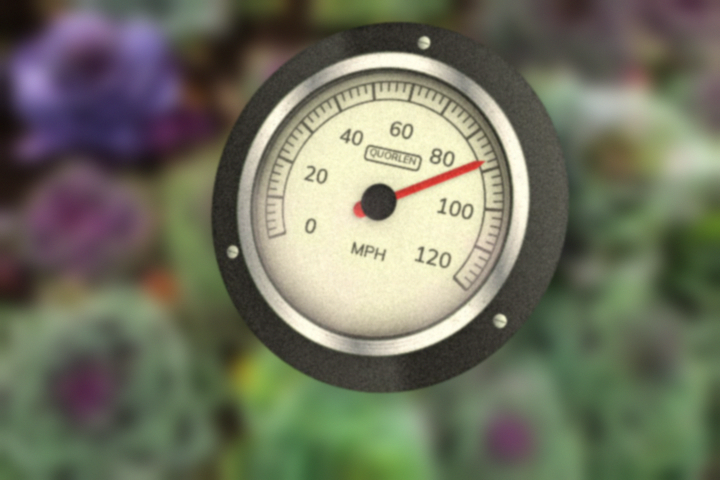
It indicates {"value": 88, "unit": "mph"}
